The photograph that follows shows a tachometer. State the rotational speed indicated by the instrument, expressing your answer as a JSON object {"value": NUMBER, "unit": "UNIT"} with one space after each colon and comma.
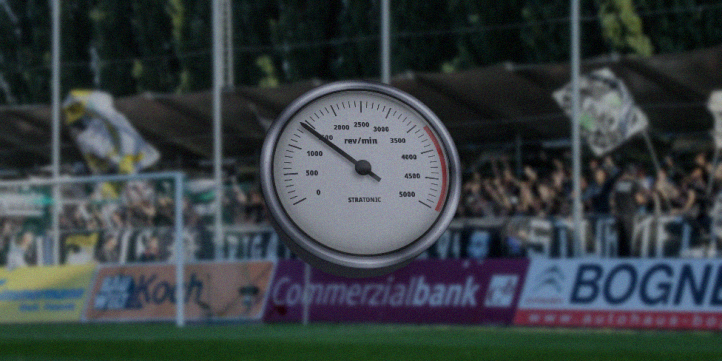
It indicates {"value": 1400, "unit": "rpm"}
